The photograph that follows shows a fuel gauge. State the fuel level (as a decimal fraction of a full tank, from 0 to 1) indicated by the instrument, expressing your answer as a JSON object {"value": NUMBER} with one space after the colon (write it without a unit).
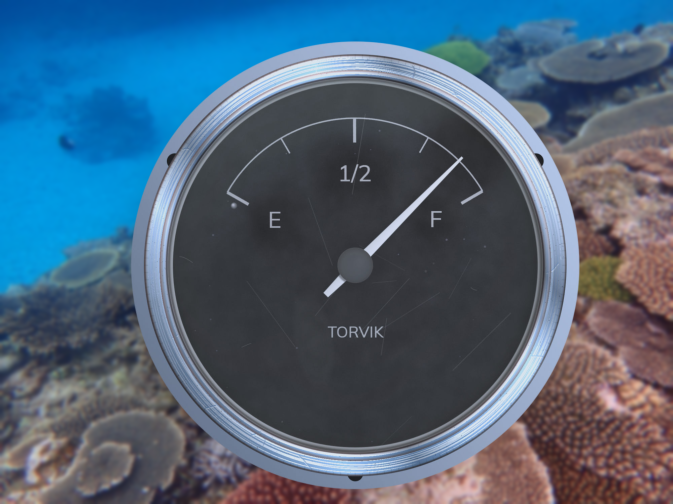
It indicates {"value": 0.875}
